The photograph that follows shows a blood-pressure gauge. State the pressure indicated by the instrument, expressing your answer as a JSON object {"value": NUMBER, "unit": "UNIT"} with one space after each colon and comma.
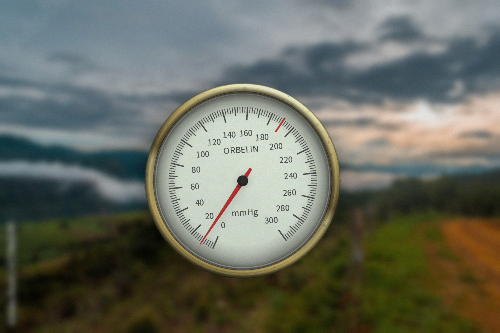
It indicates {"value": 10, "unit": "mmHg"}
